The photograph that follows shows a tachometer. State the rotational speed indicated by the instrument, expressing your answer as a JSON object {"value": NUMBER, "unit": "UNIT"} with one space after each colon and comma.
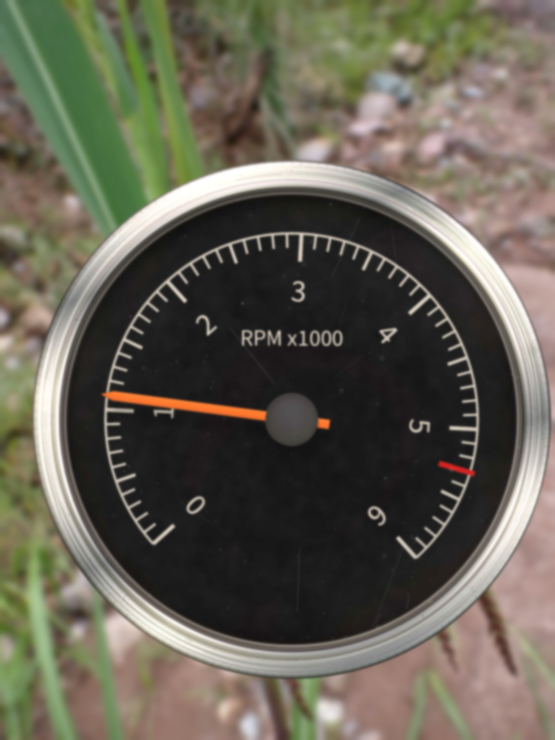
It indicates {"value": 1100, "unit": "rpm"}
